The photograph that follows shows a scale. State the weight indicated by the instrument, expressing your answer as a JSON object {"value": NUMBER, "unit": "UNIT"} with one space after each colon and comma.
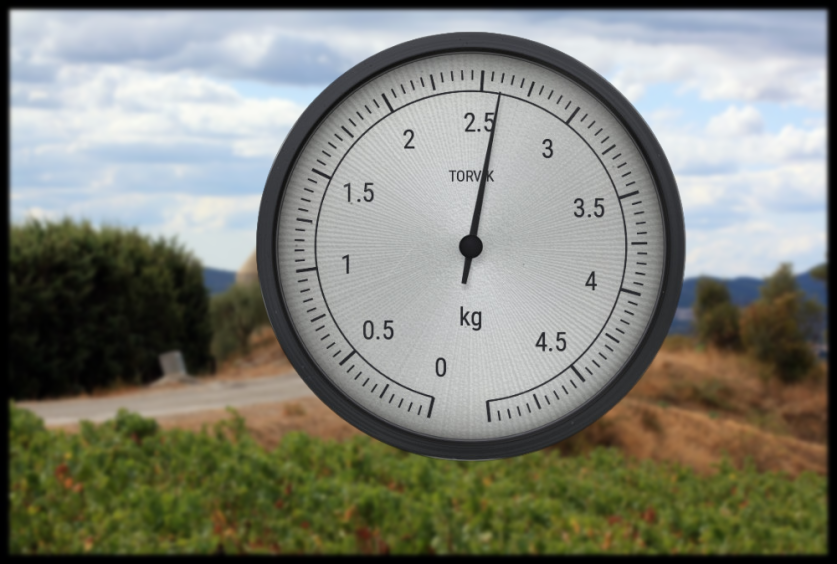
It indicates {"value": 2.6, "unit": "kg"}
